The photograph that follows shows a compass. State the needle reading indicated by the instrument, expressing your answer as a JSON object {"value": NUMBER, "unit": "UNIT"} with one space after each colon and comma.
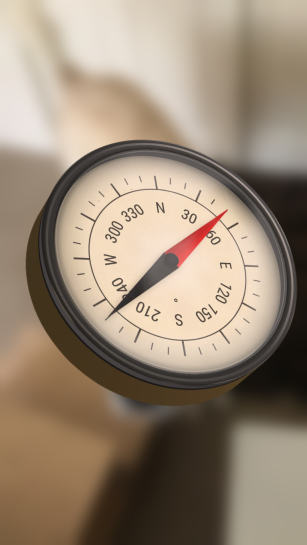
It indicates {"value": 50, "unit": "°"}
